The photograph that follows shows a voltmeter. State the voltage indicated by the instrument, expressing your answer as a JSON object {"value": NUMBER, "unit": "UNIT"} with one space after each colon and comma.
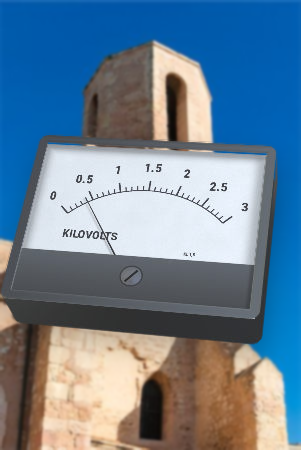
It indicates {"value": 0.4, "unit": "kV"}
